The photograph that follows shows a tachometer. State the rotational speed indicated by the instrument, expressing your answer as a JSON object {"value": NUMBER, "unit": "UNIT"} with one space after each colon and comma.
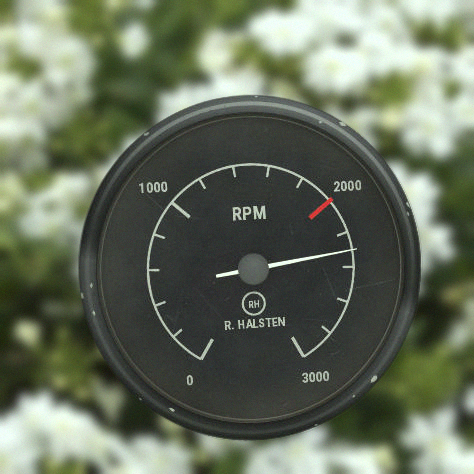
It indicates {"value": 2300, "unit": "rpm"}
